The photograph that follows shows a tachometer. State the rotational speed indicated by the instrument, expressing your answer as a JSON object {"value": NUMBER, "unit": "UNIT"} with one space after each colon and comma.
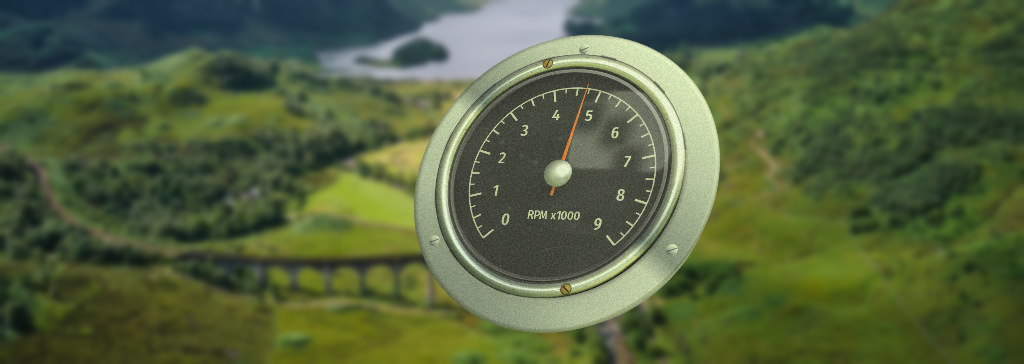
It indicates {"value": 4750, "unit": "rpm"}
